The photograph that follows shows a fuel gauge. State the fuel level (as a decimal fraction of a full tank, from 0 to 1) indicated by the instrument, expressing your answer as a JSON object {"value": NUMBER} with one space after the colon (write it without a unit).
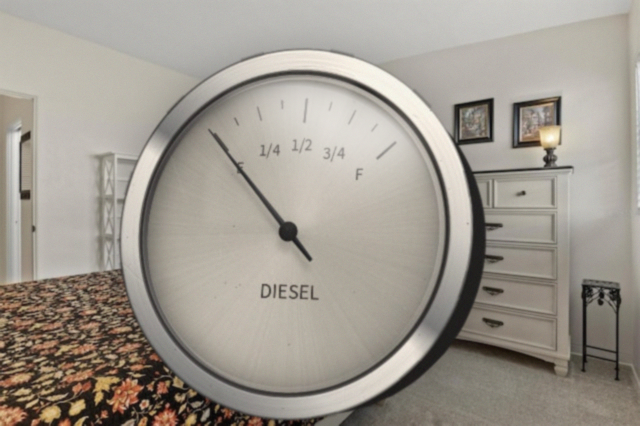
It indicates {"value": 0}
